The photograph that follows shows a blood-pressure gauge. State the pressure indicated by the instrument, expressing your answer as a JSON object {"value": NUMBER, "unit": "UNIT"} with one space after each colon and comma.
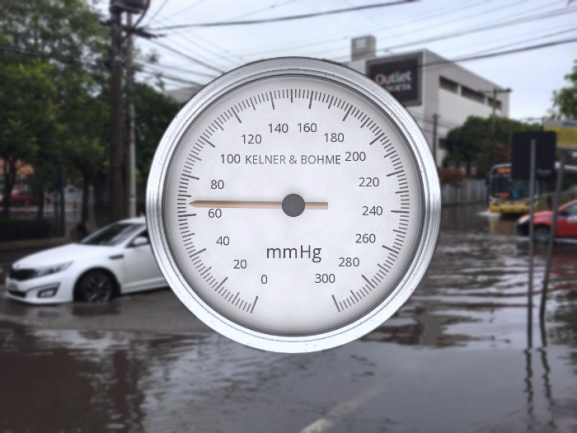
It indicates {"value": 66, "unit": "mmHg"}
